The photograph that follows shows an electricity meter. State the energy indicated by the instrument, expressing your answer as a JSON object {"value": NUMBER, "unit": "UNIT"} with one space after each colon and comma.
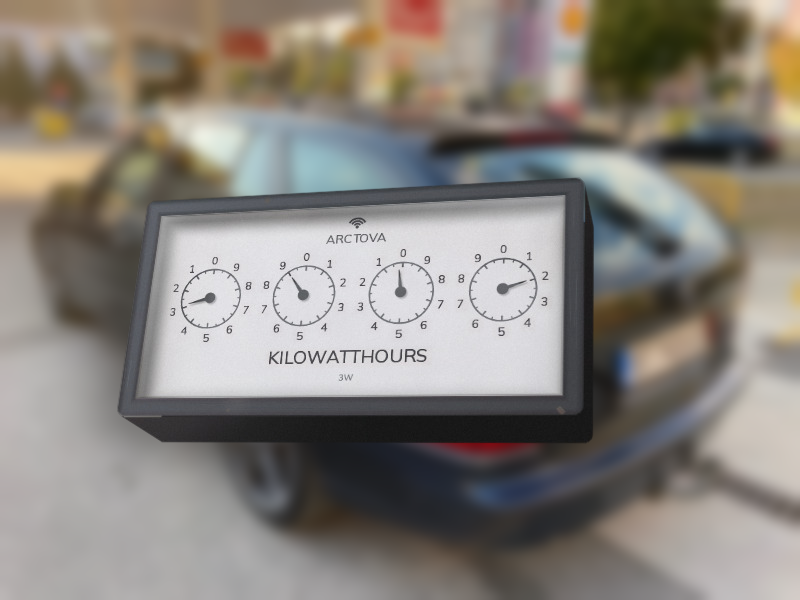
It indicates {"value": 2902, "unit": "kWh"}
